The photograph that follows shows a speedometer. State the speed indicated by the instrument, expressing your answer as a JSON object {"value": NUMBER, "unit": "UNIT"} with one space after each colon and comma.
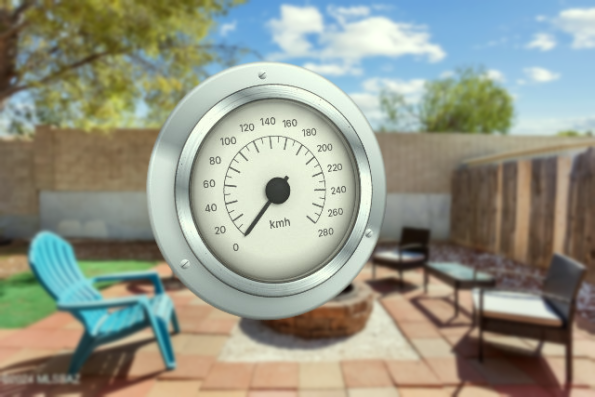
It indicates {"value": 0, "unit": "km/h"}
